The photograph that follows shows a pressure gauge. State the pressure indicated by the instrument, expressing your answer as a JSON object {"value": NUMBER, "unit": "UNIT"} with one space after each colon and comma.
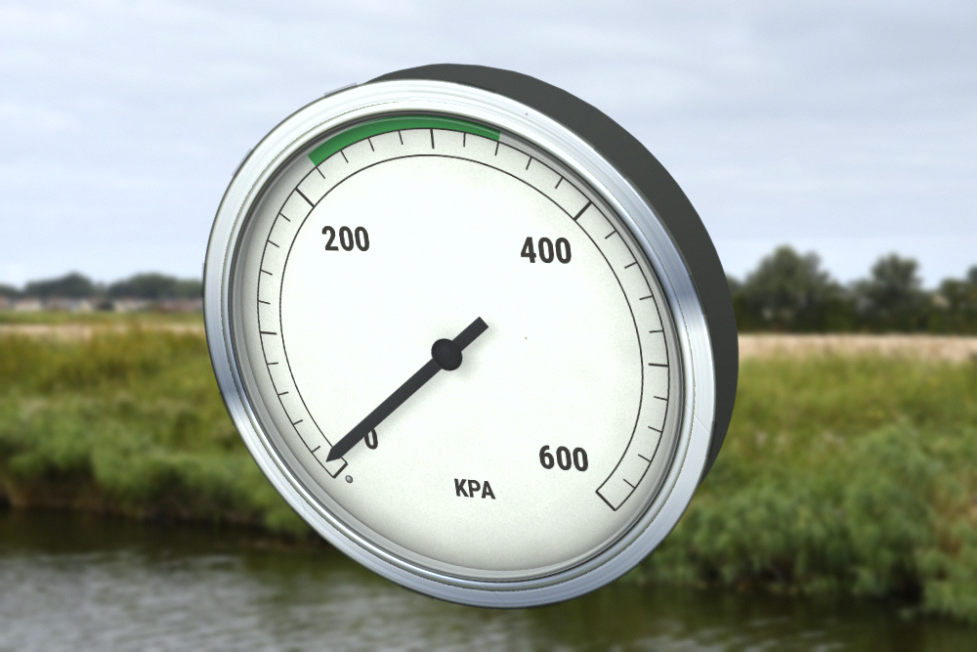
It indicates {"value": 10, "unit": "kPa"}
